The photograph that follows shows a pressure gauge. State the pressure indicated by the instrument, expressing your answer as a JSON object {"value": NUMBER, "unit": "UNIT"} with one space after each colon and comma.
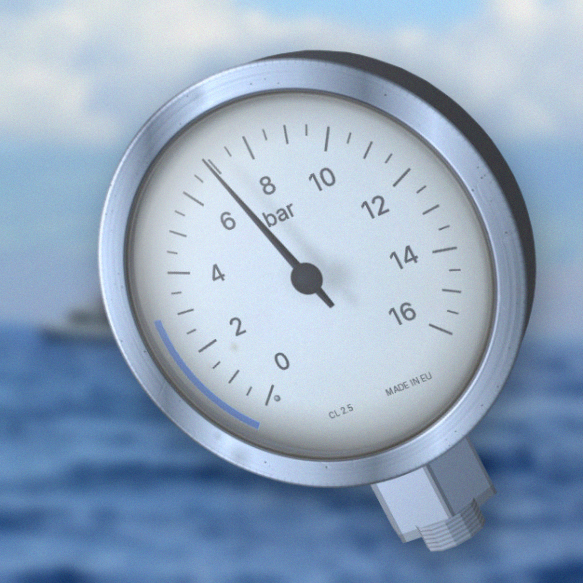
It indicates {"value": 7, "unit": "bar"}
